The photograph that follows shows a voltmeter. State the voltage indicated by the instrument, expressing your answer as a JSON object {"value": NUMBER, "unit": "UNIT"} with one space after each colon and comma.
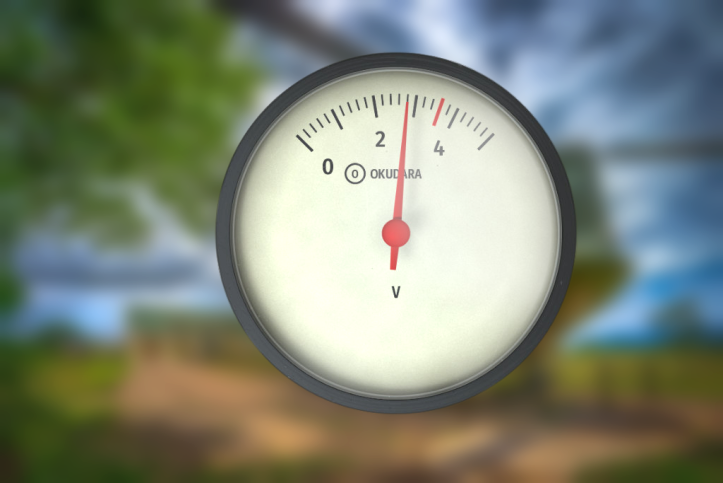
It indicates {"value": 2.8, "unit": "V"}
